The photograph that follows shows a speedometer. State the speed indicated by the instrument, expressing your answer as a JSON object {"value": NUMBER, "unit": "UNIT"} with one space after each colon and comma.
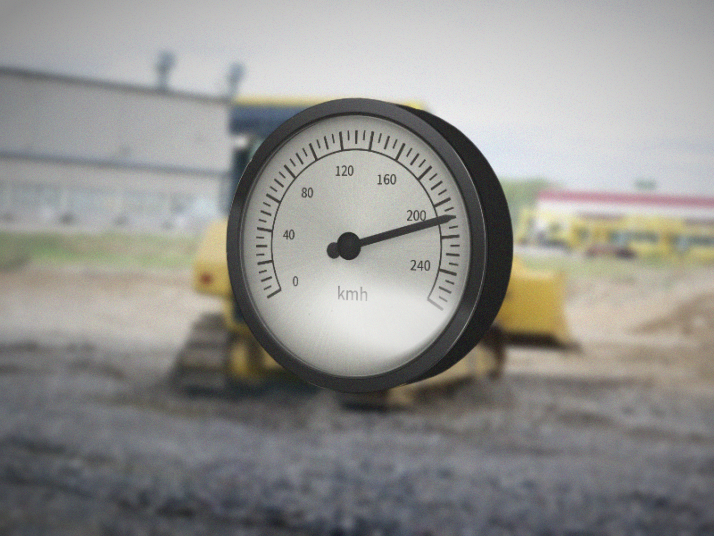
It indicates {"value": 210, "unit": "km/h"}
